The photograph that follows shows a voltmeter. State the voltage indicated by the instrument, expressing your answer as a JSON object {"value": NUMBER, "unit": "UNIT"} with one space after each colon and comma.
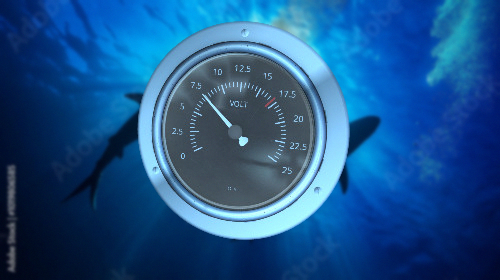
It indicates {"value": 7.5, "unit": "V"}
